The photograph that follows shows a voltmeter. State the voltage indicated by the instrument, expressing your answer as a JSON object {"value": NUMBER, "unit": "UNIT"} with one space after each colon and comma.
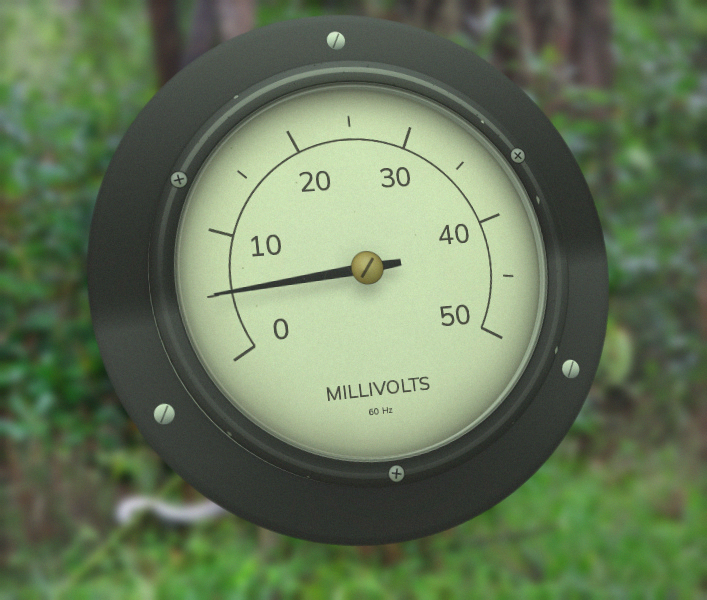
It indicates {"value": 5, "unit": "mV"}
